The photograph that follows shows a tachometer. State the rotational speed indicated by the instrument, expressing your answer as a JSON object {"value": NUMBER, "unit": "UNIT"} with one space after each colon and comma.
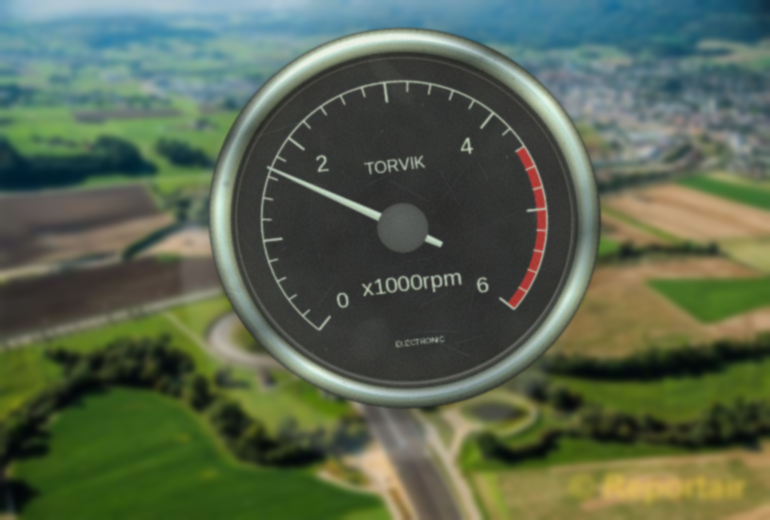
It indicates {"value": 1700, "unit": "rpm"}
